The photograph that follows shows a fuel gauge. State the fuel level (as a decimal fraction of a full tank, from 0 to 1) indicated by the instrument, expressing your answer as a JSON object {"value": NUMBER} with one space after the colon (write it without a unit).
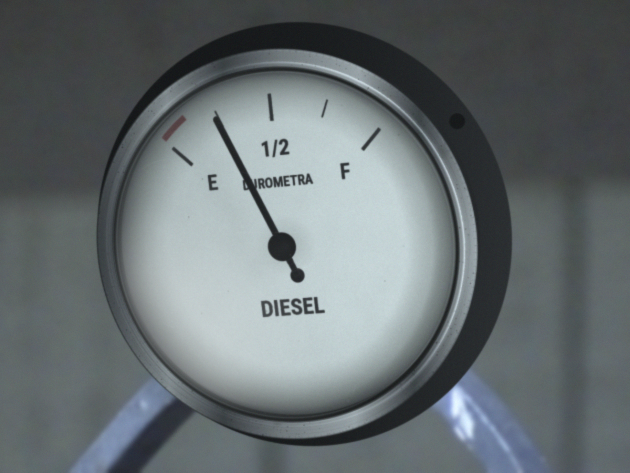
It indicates {"value": 0.25}
